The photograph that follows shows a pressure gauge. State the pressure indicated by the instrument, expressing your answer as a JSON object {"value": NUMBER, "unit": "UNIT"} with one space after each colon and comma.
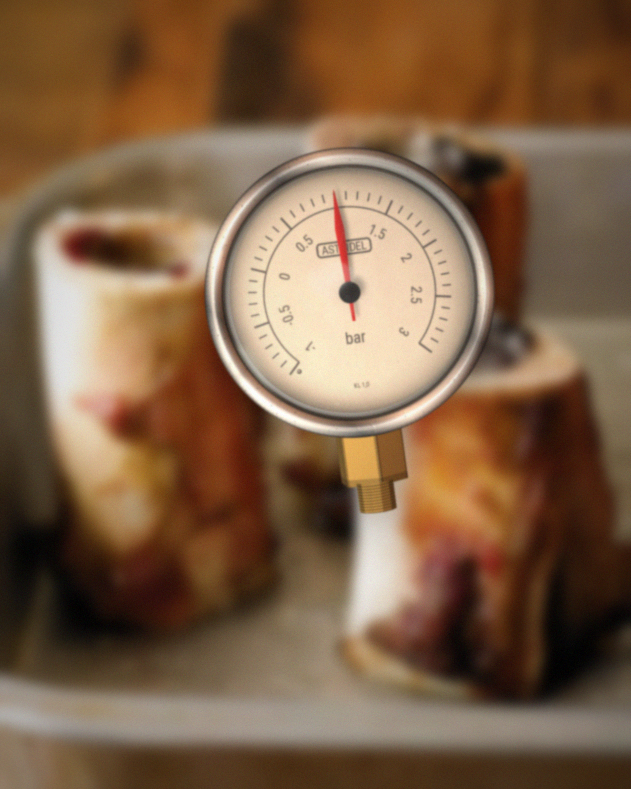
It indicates {"value": 1, "unit": "bar"}
